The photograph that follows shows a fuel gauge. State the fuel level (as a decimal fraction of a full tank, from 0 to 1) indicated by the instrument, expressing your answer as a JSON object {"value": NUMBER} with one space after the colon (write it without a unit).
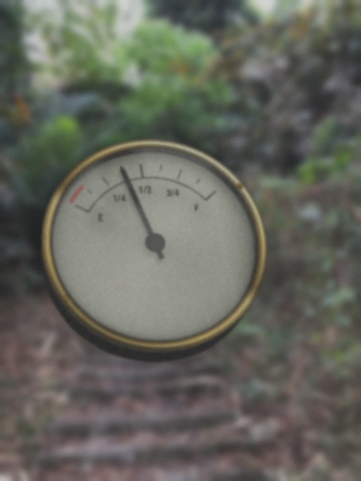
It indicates {"value": 0.375}
